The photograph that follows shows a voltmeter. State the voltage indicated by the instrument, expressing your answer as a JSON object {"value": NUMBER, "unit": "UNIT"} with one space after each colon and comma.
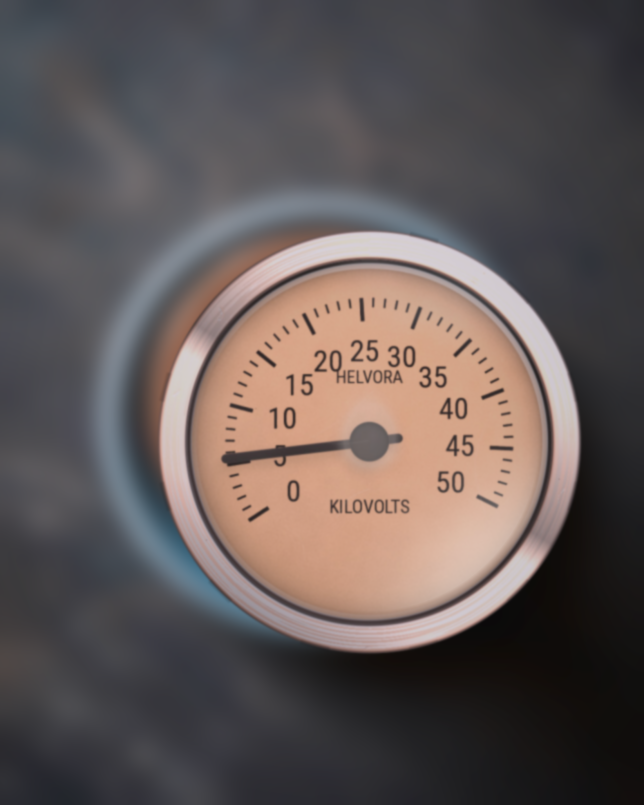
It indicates {"value": 5.5, "unit": "kV"}
